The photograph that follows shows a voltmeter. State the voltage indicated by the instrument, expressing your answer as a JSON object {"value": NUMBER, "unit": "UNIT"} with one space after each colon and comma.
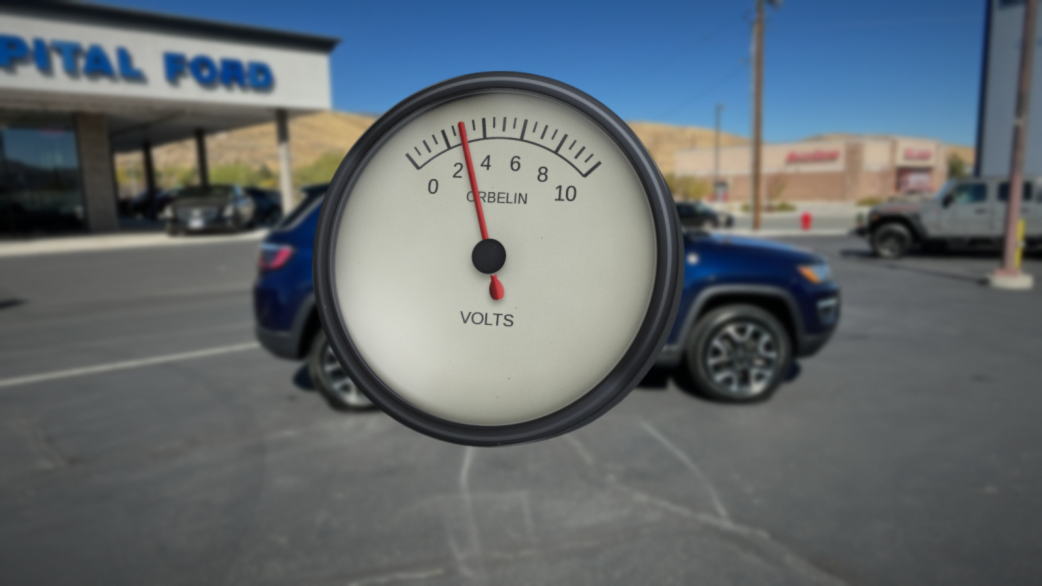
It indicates {"value": 3, "unit": "V"}
